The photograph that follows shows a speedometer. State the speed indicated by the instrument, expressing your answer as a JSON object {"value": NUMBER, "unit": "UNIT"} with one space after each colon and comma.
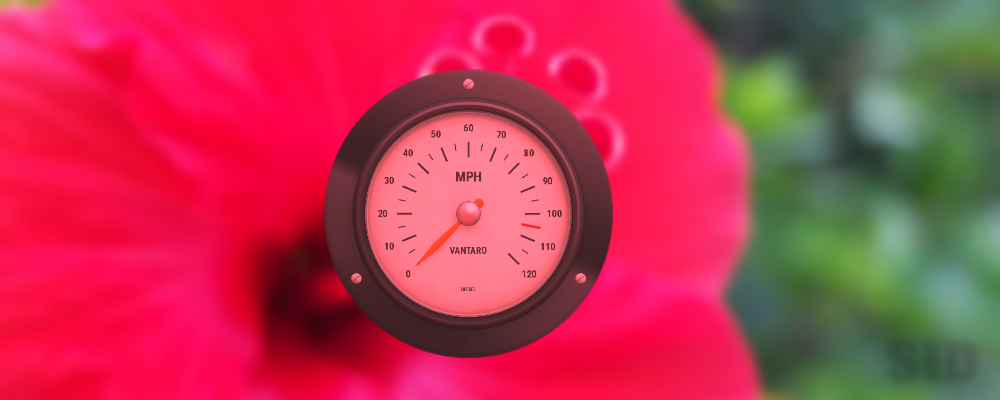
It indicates {"value": 0, "unit": "mph"}
